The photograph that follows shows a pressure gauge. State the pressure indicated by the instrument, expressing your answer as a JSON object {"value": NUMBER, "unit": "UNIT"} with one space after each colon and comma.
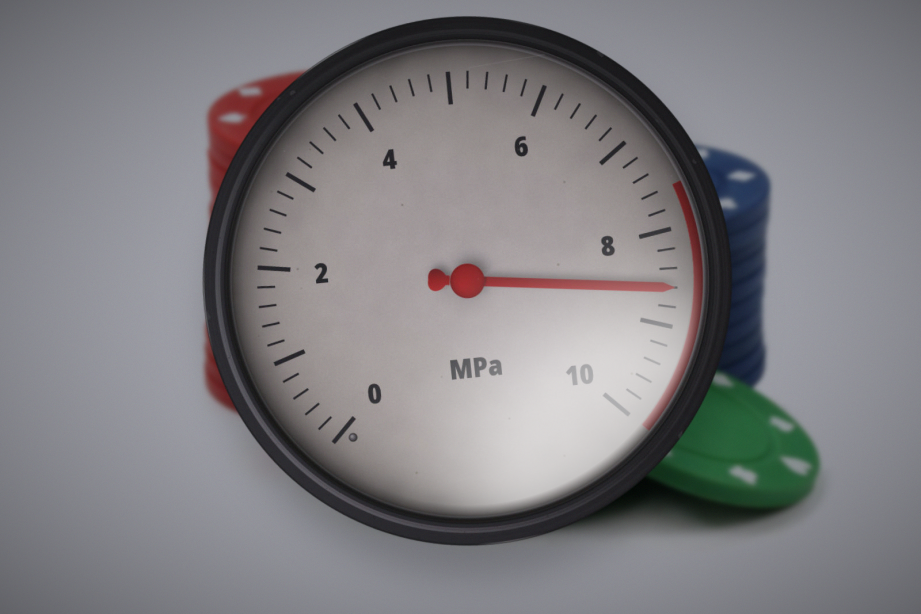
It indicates {"value": 8.6, "unit": "MPa"}
